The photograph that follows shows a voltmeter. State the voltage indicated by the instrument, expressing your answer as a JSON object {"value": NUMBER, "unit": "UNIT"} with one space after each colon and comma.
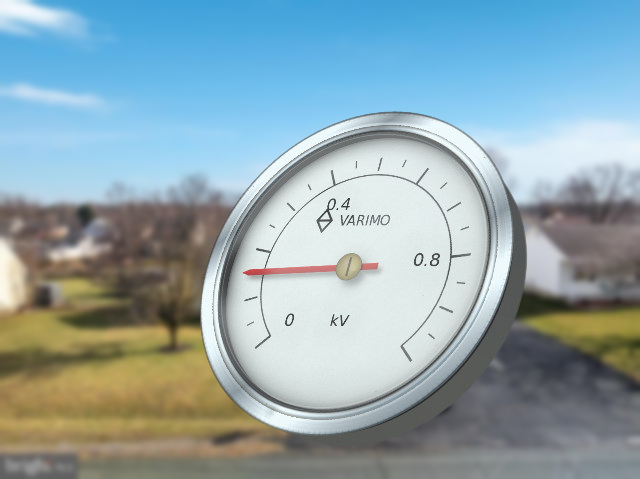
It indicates {"value": 0.15, "unit": "kV"}
